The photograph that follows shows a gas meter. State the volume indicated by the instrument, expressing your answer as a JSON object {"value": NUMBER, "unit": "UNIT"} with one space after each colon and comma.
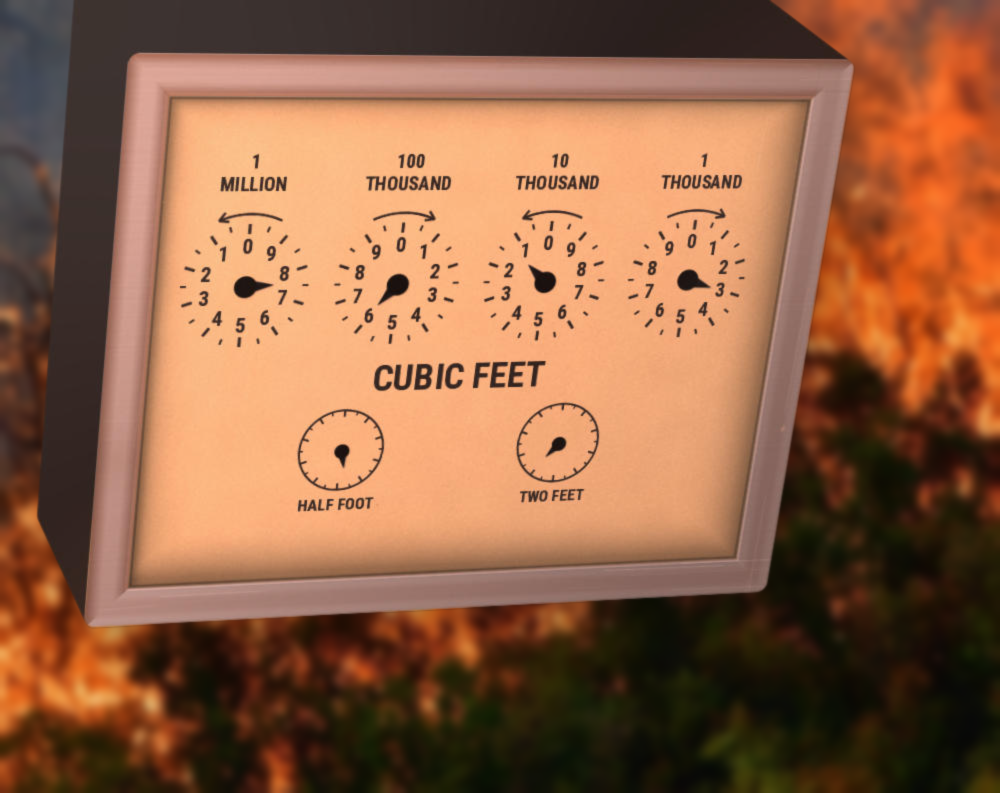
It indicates {"value": 761300, "unit": "ft³"}
